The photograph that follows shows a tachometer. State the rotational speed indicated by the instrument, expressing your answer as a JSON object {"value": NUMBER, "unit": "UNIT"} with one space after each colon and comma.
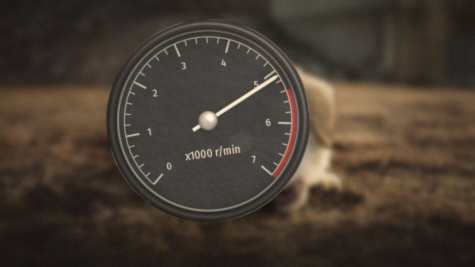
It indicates {"value": 5100, "unit": "rpm"}
